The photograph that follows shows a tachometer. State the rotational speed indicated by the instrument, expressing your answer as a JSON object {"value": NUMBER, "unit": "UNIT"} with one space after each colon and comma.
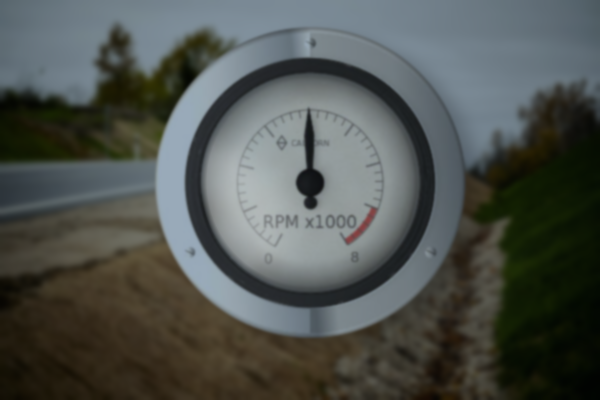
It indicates {"value": 4000, "unit": "rpm"}
